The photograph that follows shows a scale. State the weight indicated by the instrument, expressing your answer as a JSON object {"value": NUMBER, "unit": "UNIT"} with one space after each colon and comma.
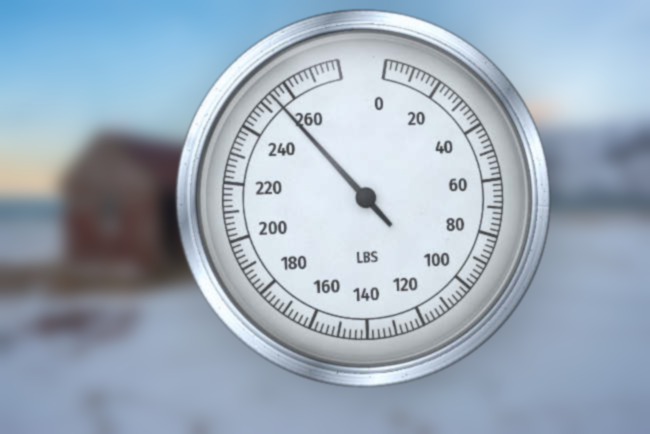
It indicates {"value": 254, "unit": "lb"}
